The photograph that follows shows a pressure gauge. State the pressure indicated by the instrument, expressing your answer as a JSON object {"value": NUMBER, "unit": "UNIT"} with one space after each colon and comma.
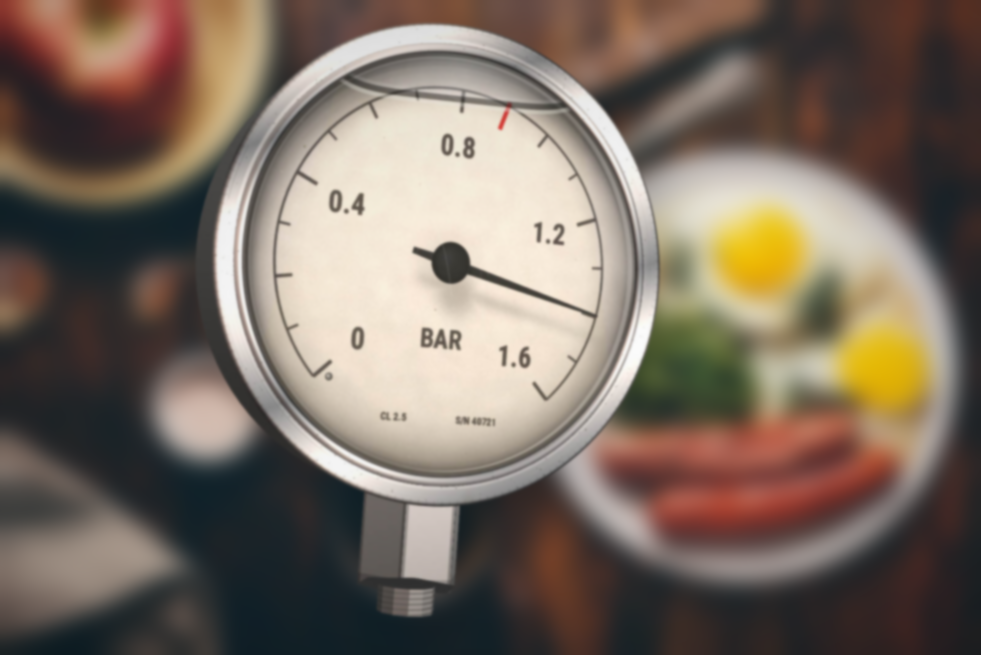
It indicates {"value": 1.4, "unit": "bar"}
